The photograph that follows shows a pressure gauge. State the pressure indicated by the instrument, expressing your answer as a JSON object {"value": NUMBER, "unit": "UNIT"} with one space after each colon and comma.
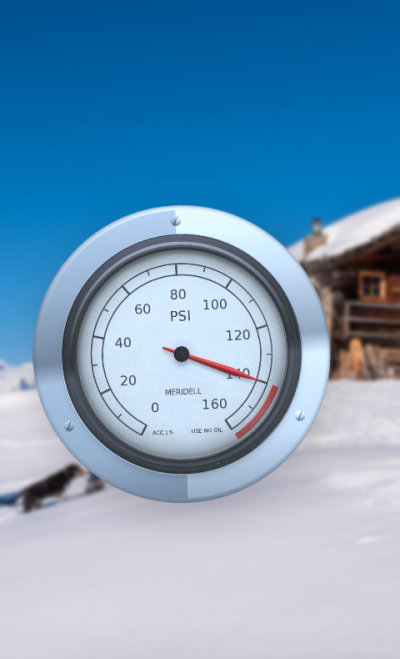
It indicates {"value": 140, "unit": "psi"}
